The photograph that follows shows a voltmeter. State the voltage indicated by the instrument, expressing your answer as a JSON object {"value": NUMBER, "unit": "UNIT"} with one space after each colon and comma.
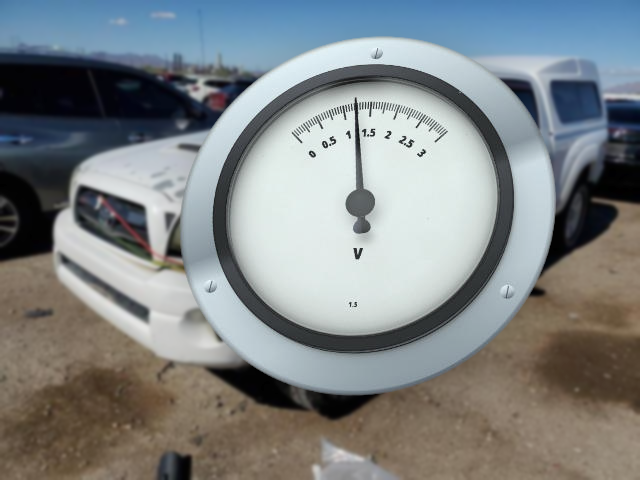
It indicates {"value": 1.25, "unit": "V"}
